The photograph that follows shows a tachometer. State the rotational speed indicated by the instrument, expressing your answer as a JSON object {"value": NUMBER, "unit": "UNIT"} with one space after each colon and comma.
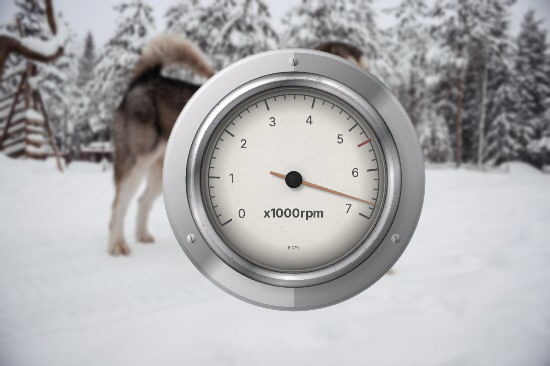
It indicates {"value": 6700, "unit": "rpm"}
